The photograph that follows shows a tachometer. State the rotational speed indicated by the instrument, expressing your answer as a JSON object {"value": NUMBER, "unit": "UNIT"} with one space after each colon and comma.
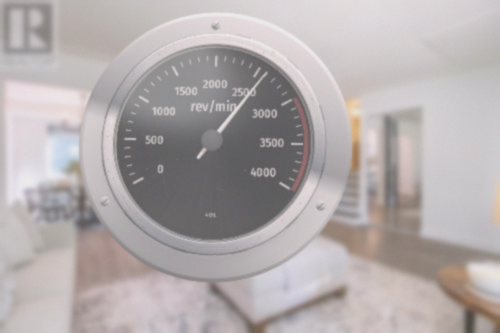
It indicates {"value": 2600, "unit": "rpm"}
